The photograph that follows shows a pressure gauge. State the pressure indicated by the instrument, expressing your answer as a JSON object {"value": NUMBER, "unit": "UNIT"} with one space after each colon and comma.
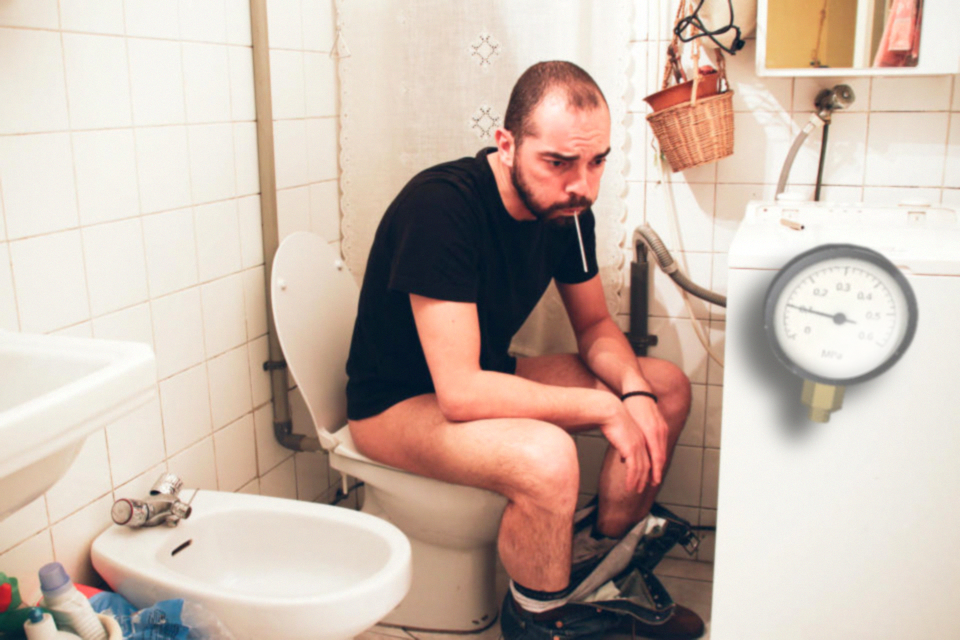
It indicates {"value": 0.1, "unit": "MPa"}
